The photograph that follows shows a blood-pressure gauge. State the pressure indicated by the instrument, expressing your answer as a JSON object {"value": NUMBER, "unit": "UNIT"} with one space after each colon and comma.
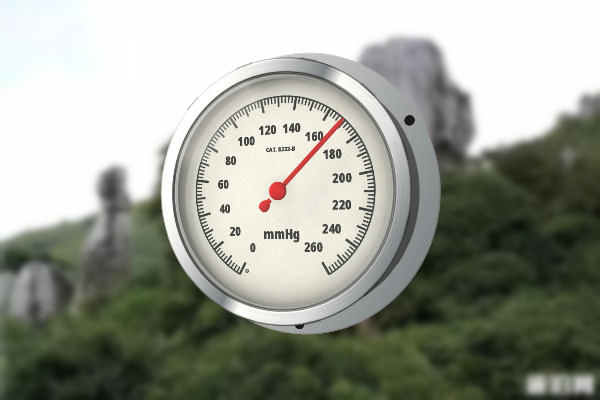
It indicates {"value": 170, "unit": "mmHg"}
